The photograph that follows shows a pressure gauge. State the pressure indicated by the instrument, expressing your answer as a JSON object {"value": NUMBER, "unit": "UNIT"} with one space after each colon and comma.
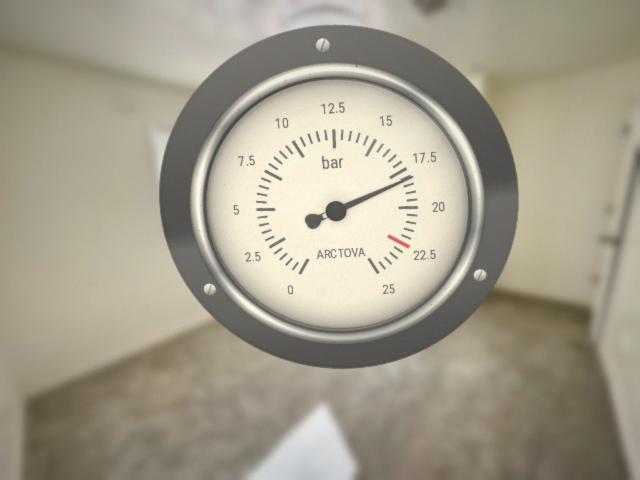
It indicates {"value": 18, "unit": "bar"}
